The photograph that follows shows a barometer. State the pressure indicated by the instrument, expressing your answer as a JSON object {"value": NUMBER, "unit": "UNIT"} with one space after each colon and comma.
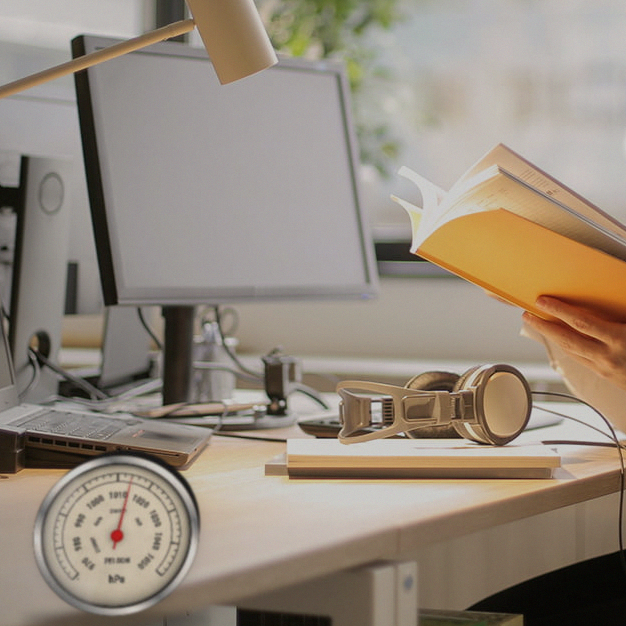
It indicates {"value": 1014, "unit": "hPa"}
